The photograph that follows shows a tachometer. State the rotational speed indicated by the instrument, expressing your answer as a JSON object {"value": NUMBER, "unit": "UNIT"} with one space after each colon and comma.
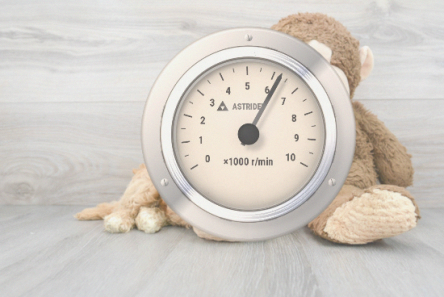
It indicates {"value": 6250, "unit": "rpm"}
